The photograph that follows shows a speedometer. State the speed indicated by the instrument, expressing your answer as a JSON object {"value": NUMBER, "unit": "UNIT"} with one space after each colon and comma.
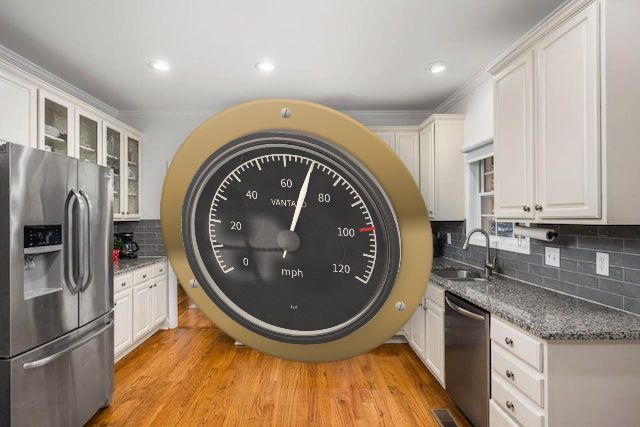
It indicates {"value": 70, "unit": "mph"}
